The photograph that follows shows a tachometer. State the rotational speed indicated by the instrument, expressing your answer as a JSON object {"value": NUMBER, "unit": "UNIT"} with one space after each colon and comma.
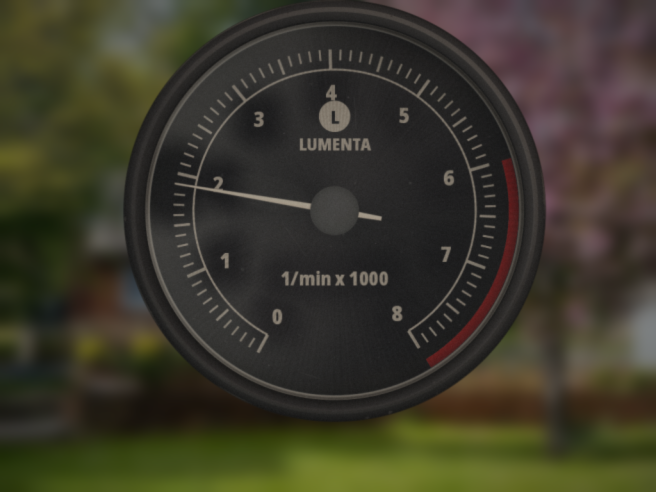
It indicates {"value": 1900, "unit": "rpm"}
